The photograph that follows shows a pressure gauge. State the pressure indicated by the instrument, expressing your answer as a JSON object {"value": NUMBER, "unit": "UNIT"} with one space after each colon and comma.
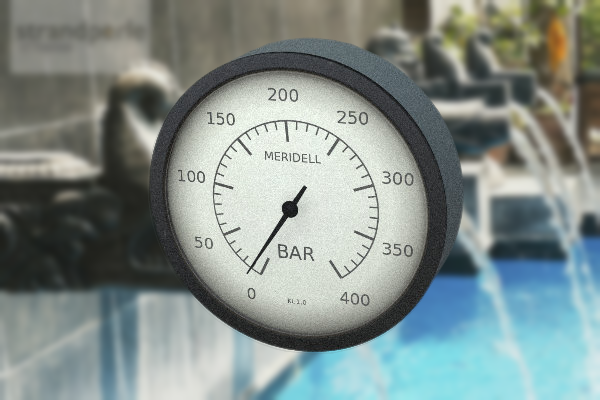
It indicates {"value": 10, "unit": "bar"}
